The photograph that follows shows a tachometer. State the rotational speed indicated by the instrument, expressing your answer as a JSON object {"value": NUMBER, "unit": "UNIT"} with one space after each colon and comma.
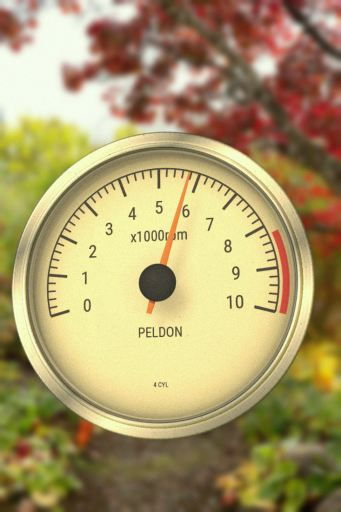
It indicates {"value": 5800, "unit": "rpm"}
